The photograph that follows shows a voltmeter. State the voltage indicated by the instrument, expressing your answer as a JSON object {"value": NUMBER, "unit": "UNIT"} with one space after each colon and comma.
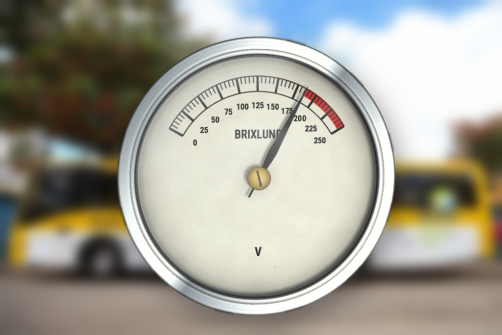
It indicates {"value": 185, "unit": "V"}
